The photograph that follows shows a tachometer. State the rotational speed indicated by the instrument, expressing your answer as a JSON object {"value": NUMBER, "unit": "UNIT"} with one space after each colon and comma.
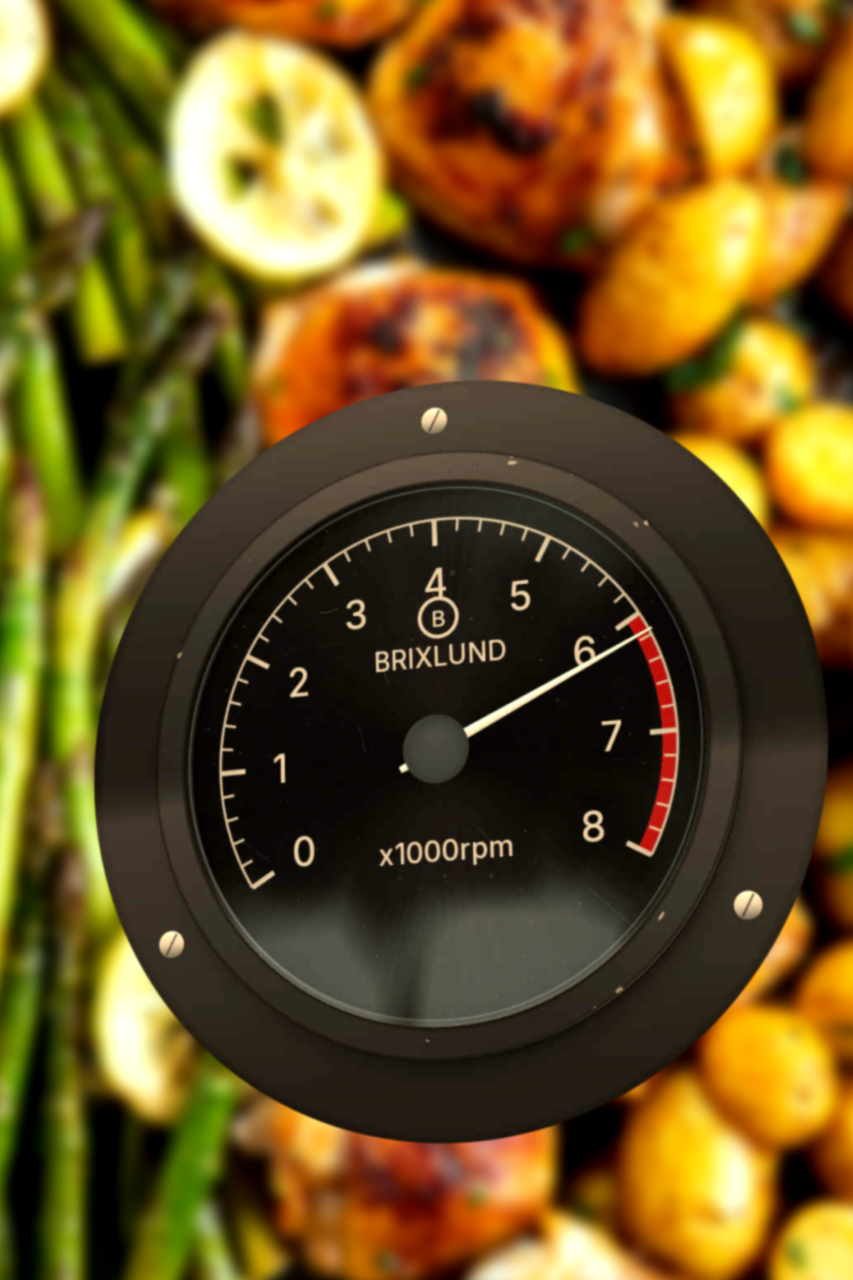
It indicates {"value": 6200, "unit": "rpm"}
